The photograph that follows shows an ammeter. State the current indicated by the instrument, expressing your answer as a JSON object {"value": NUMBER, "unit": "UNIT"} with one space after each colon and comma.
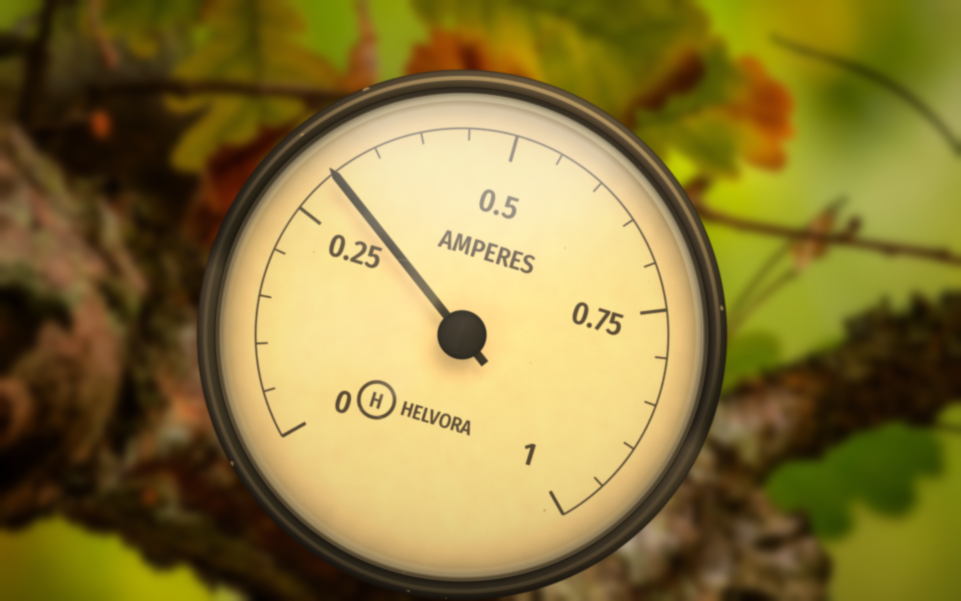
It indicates {"value": 0.3, "unit": "A"}
